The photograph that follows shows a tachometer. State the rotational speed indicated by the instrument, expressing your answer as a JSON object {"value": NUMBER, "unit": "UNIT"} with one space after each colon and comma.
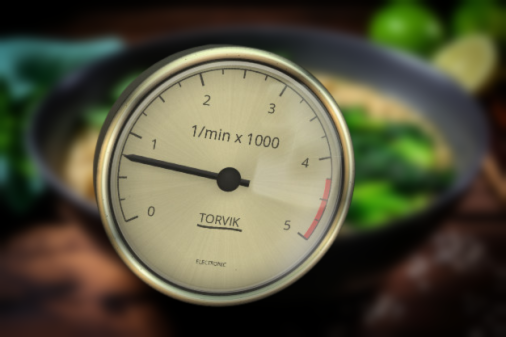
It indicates {"value": 750, "unit": "rpm"}
